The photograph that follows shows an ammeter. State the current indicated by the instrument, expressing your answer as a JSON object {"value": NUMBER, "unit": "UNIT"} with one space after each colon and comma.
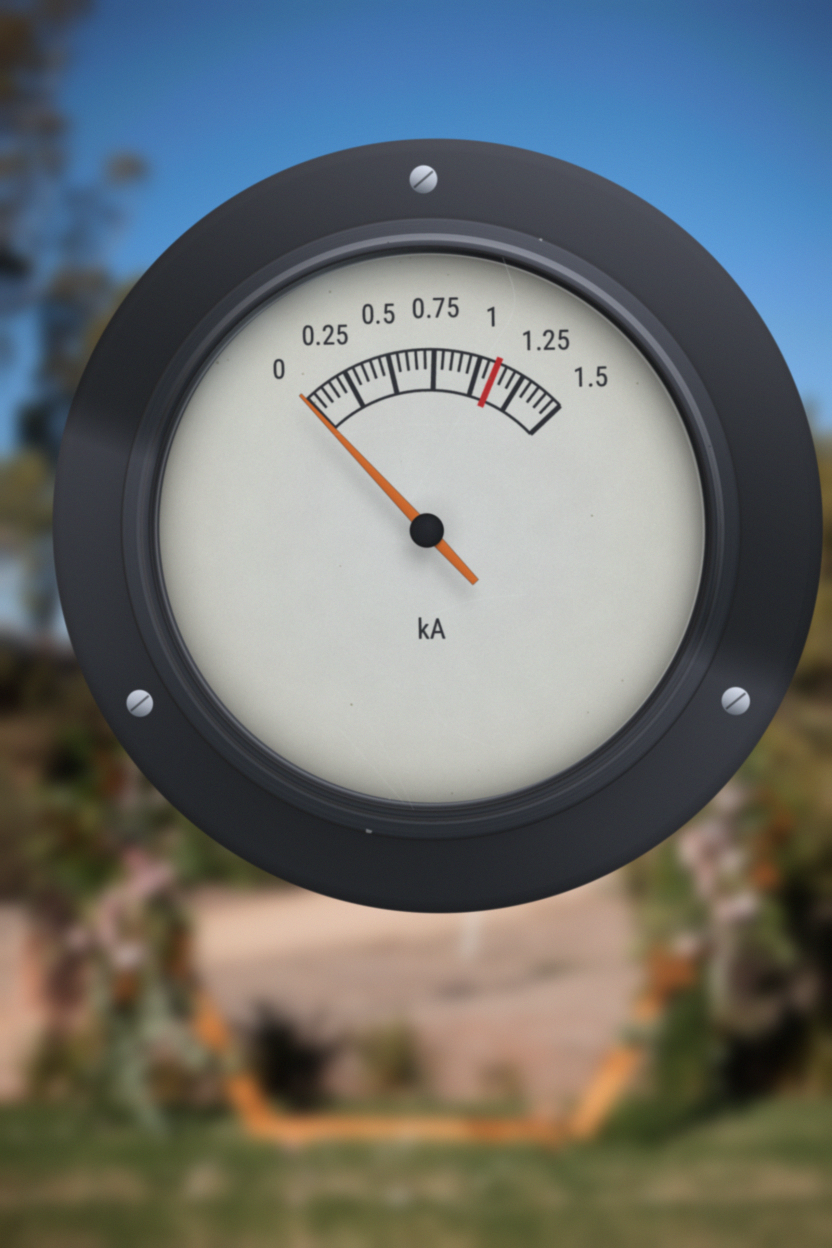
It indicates {"value": 0, "unit": "kA"}
